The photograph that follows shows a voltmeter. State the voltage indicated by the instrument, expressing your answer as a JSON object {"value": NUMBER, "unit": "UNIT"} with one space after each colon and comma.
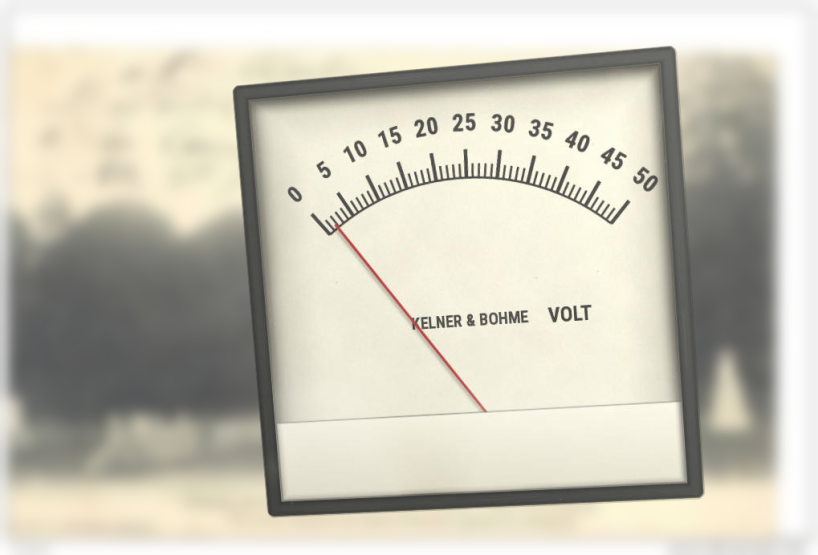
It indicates {"value": 2, "unit": "V"}
